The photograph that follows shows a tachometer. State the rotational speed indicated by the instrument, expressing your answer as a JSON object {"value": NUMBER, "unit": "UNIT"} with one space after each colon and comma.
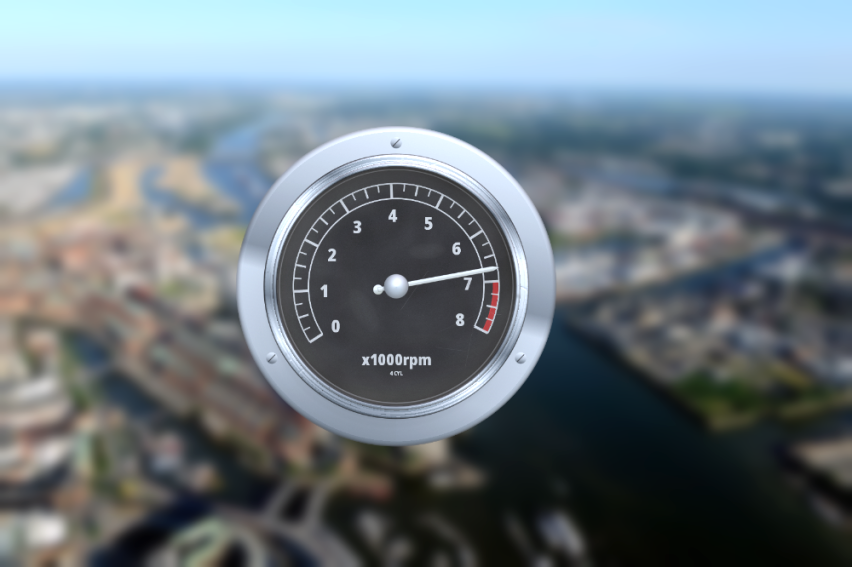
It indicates {"value": 6750, "unit": "rpm"}
